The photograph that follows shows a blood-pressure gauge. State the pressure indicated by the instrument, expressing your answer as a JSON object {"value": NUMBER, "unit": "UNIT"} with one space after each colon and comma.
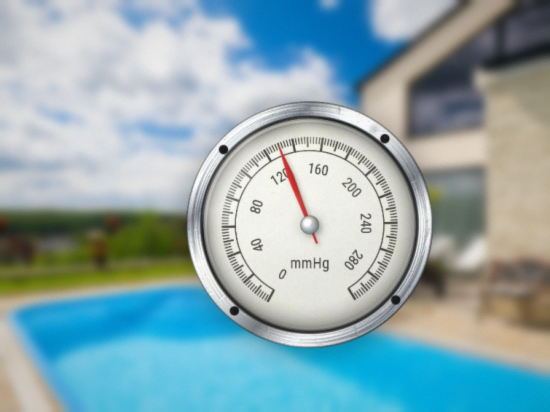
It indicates {"value": 130, "unit": "mmHg"}
